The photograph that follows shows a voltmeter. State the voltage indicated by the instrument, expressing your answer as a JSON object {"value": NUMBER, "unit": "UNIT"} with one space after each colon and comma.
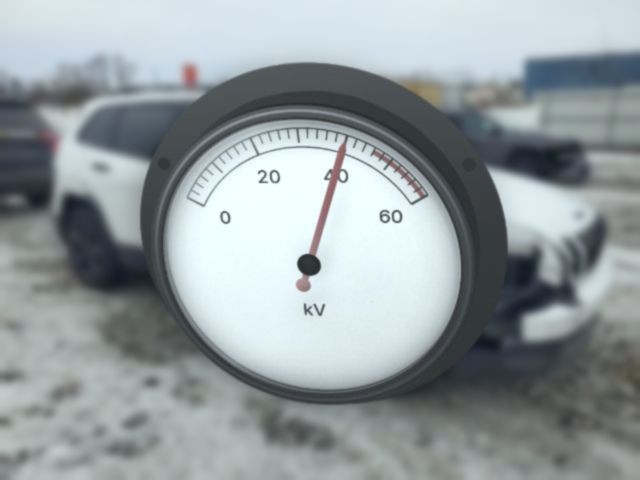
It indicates {"value": 40, "unit": "kV"}
